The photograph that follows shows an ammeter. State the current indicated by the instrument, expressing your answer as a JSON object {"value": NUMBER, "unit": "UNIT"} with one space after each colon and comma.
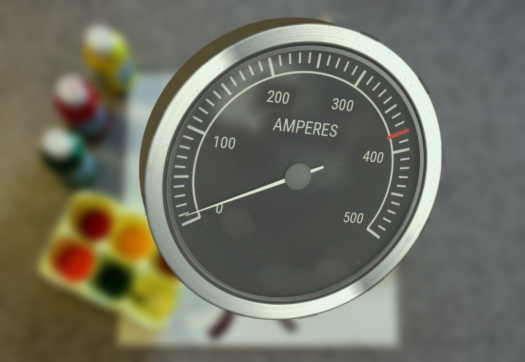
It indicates {"value": 10, "unit": "A"}
